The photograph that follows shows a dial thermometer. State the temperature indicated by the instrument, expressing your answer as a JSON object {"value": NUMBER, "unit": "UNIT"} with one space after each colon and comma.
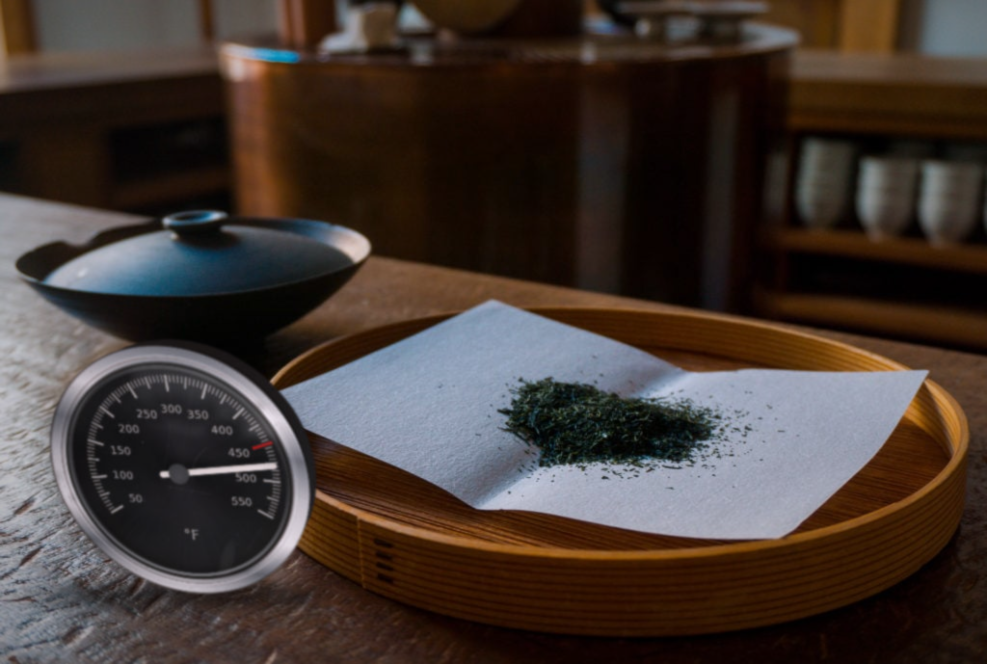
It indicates {"value": 475, "unit": "°F"}
